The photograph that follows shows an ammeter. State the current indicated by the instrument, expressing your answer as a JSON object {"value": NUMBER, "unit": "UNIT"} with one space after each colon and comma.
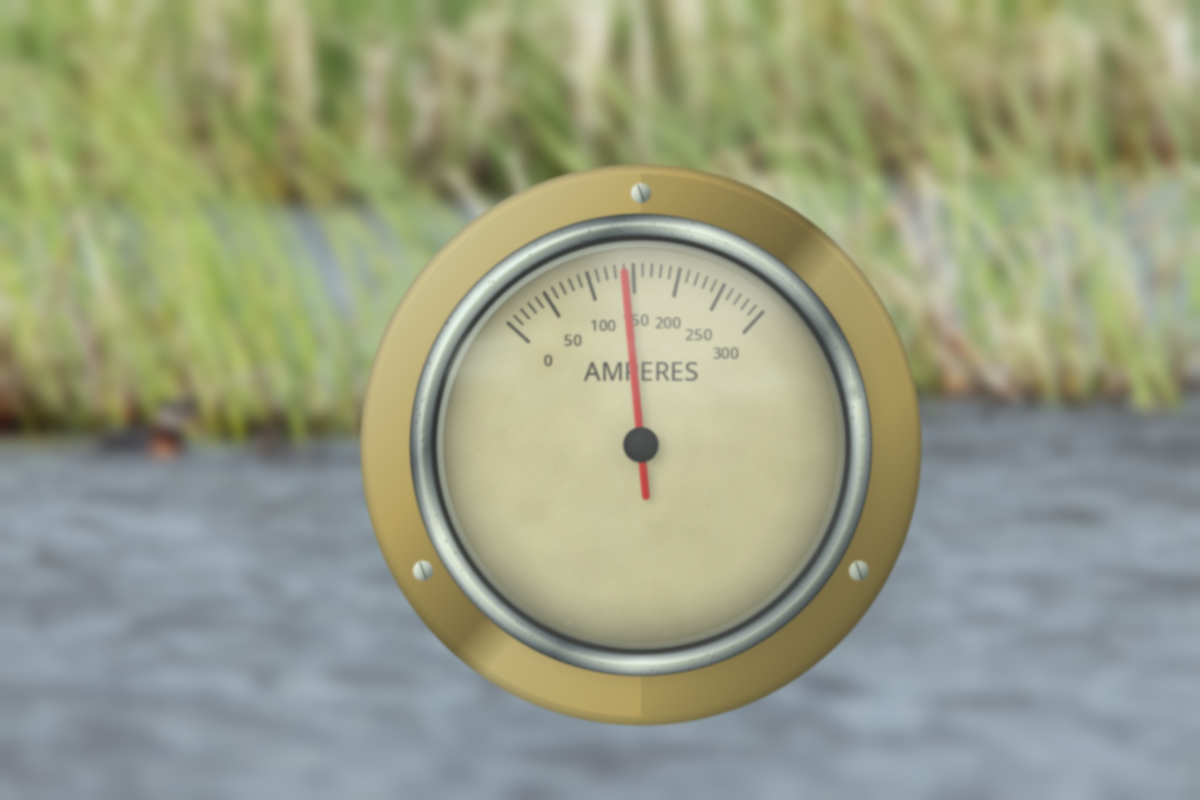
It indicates {"value": 140, "unit": "A"}
